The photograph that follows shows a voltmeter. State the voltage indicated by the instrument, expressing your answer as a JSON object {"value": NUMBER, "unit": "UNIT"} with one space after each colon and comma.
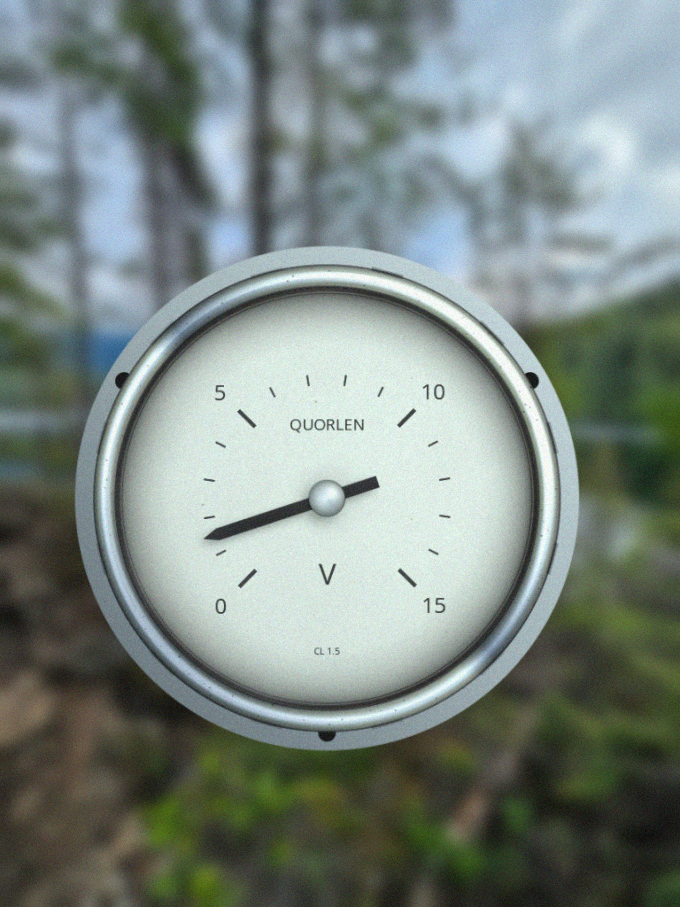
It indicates {"value": 1.5, "unit": "V"}
